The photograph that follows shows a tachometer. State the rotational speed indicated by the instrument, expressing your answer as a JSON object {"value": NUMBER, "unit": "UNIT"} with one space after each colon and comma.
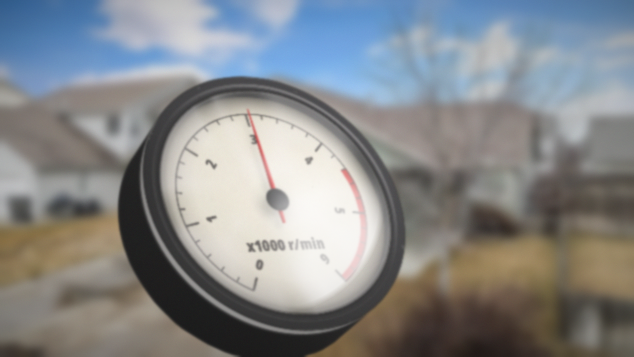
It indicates {"value": 3000, "unit": "rpm"}
